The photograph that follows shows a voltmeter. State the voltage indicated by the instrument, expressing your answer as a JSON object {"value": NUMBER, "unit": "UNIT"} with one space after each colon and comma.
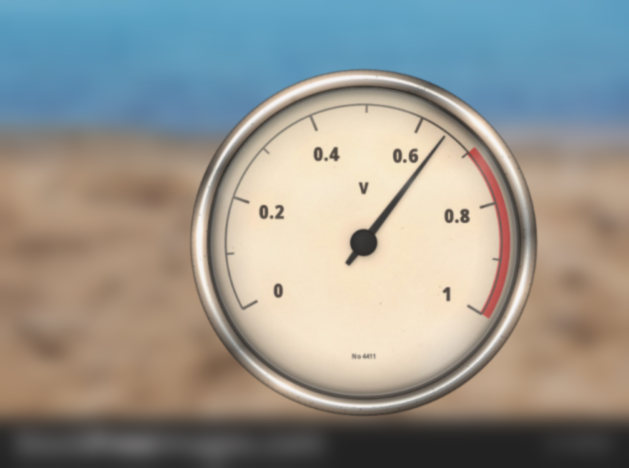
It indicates {"value": 0.65, "unit": "V"}
